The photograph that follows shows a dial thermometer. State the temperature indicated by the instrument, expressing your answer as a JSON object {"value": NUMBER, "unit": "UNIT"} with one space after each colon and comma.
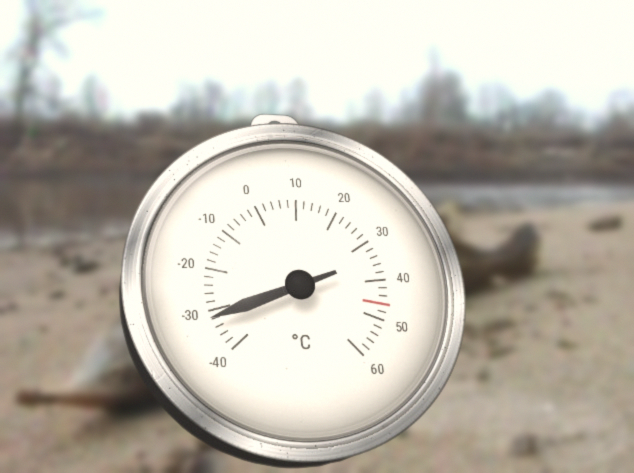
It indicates {"value": -32, "unit": "°C"}
